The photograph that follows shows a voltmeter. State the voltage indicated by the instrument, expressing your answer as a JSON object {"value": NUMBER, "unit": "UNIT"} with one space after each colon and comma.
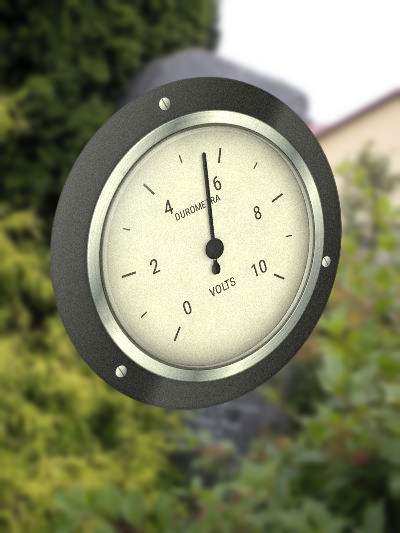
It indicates {"value": 5.5, "unit": "V"}
